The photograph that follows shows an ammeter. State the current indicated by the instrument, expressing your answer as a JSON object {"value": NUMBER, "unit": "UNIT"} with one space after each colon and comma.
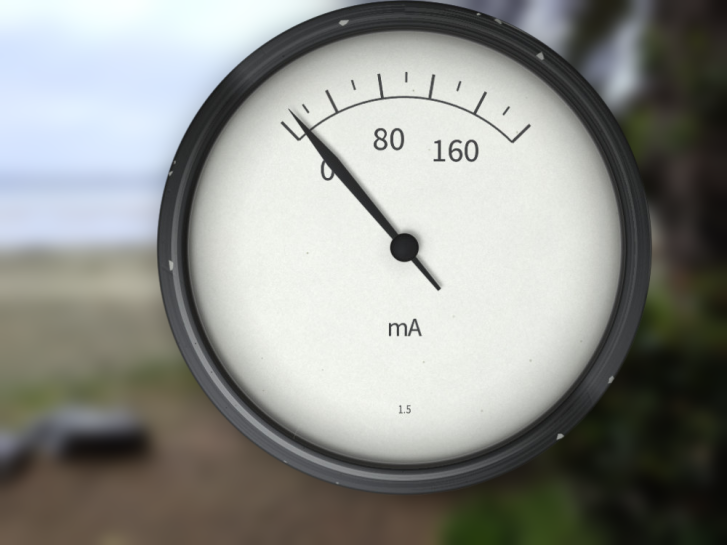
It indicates {"value": 10, "unit": "mA"}
